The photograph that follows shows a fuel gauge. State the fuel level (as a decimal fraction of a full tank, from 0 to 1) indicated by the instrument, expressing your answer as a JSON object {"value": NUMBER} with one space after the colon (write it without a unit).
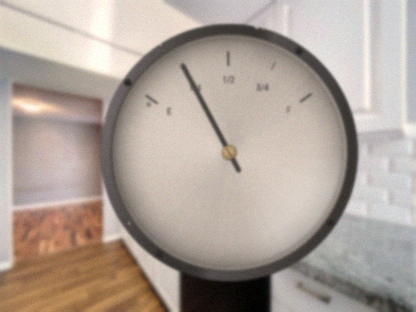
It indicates {"value": 0.25}
